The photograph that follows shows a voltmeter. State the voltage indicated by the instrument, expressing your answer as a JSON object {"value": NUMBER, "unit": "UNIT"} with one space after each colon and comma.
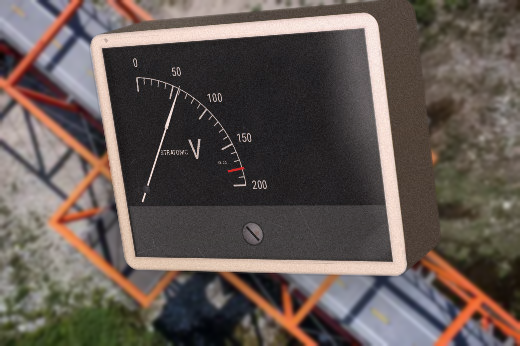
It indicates {"value": 60, "unit": "V"}
